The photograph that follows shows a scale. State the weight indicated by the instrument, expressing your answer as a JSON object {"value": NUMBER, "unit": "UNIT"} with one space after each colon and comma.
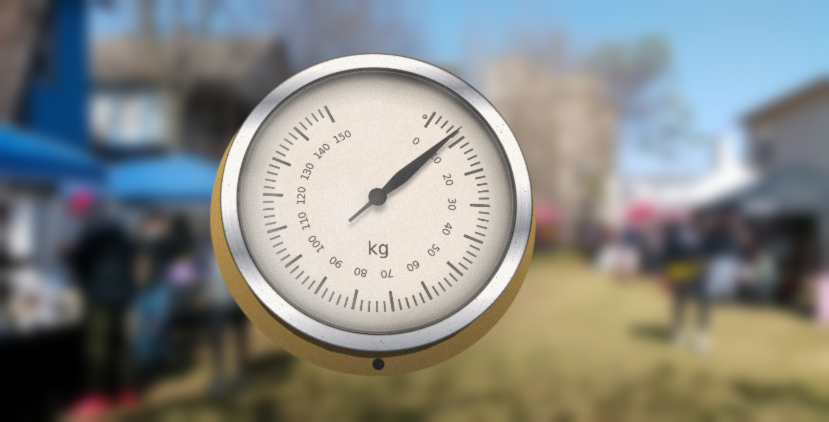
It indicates {"value": 8, "unit": "kg"}
